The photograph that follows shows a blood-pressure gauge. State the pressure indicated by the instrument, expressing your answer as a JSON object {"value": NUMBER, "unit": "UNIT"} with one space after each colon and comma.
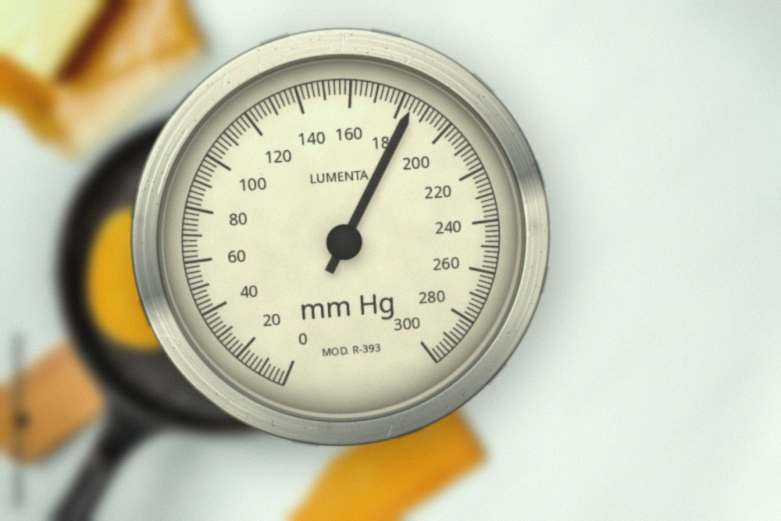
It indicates {"value": 184, "unit": "mmHg"}
